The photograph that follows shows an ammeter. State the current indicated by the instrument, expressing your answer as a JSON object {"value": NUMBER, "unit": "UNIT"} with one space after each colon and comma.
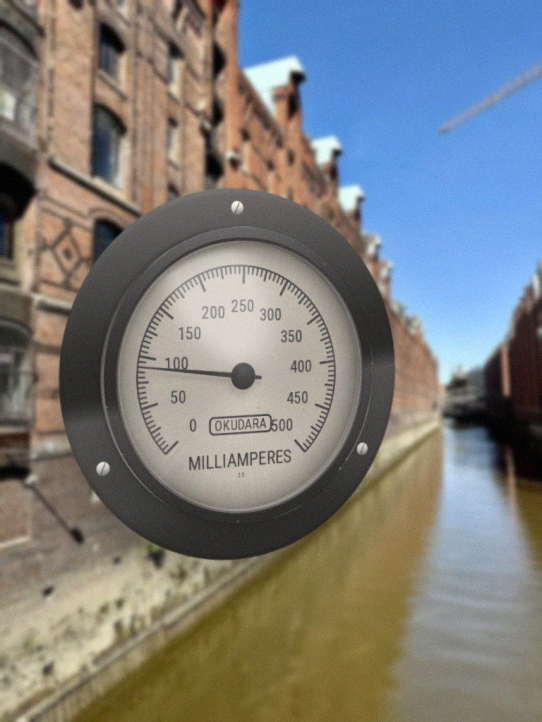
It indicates {"value": 90, "unit": "mA"}
